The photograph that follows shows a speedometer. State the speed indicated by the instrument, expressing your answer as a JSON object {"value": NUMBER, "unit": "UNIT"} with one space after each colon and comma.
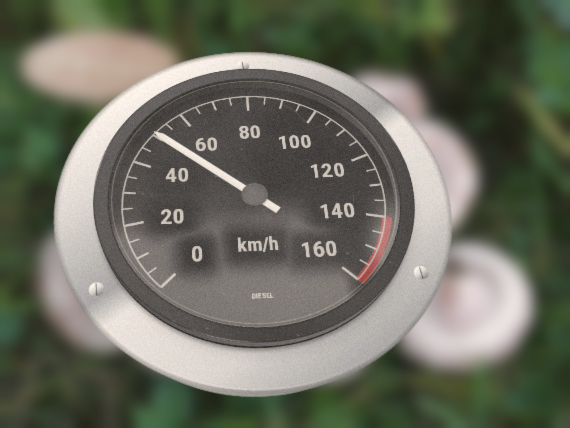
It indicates {"value": 50, "unit": "km/h"}
